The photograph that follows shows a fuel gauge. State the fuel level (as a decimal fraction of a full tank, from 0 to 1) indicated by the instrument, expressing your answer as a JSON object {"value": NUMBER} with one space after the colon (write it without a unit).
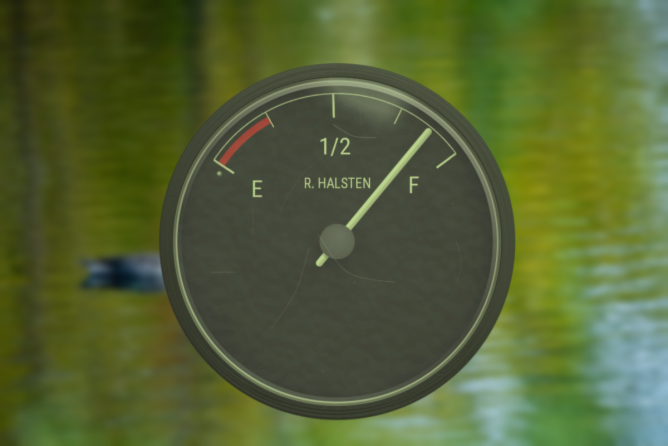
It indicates {"value": 0.875}
